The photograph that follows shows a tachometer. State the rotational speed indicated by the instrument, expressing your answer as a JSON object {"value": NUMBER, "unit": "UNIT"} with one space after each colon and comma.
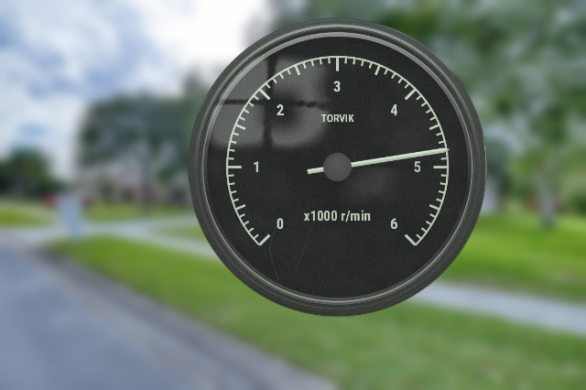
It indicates {"value": 4800, "unit": "rpm"}
